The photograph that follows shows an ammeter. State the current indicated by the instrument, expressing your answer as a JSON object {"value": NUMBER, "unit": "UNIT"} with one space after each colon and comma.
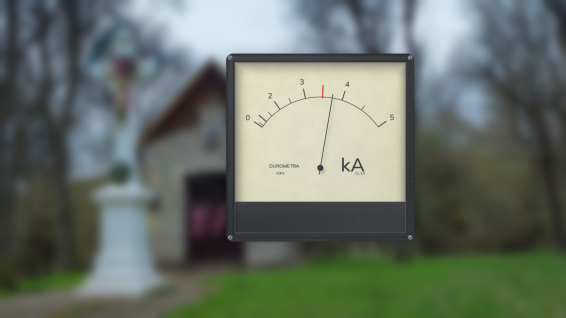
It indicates {"value": 3.75, "unit": "kA"}
